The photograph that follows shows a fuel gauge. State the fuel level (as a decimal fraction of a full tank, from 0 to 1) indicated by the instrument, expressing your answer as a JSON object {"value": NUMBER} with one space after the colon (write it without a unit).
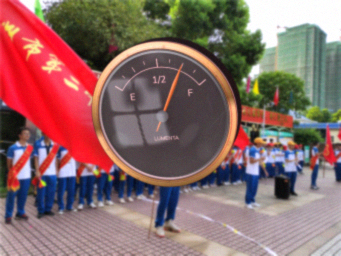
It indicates {"value": 0.75}
